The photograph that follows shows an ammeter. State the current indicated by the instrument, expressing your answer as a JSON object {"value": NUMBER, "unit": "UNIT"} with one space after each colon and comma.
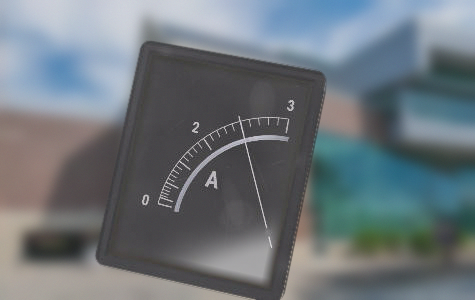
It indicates {"value": 2.5, "unit": "A"}
